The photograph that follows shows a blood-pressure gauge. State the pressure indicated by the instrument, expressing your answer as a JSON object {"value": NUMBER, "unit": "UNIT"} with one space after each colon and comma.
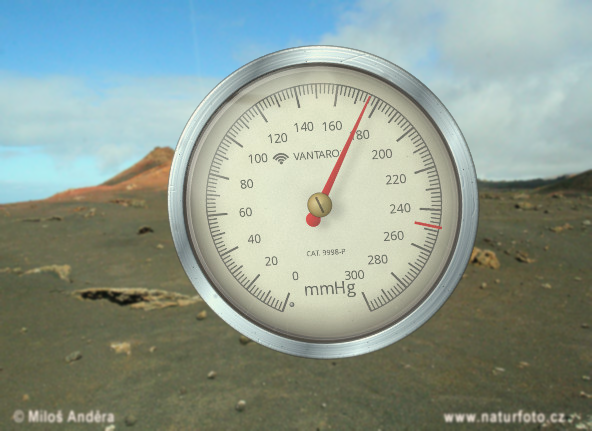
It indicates {"value": 176, "unit": "mmHg"}
